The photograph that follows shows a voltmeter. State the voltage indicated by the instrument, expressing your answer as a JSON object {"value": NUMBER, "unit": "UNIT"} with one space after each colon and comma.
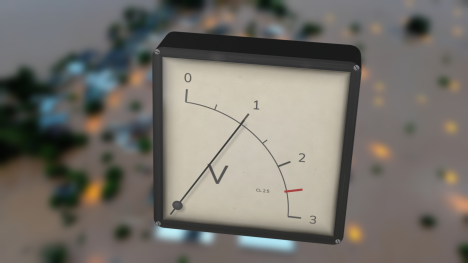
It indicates {"value": 1, "unit": "V"}
